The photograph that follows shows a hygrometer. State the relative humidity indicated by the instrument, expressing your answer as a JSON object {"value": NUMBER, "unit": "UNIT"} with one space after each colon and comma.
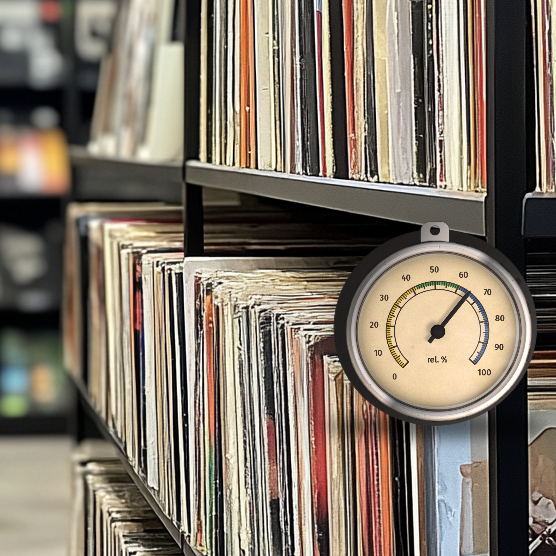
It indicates {"value": 65, "unit": "%"}
